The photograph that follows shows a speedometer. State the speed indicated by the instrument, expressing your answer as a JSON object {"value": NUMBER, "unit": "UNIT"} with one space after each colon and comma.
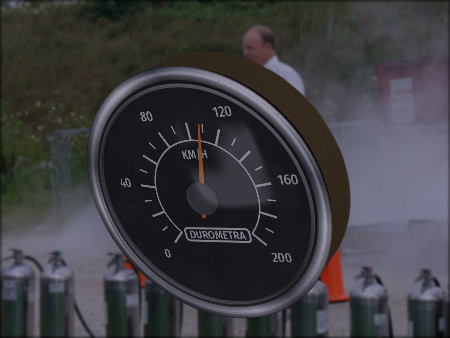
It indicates {"value": 110, "unit": "km/h"}
